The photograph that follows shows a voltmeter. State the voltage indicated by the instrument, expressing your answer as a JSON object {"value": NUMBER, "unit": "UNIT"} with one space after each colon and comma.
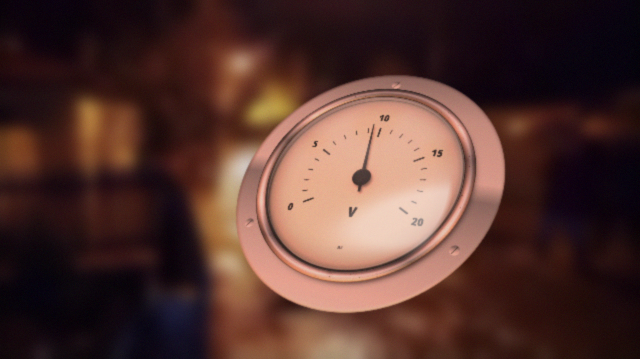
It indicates {"value": 9.5, "unit": "V"}
